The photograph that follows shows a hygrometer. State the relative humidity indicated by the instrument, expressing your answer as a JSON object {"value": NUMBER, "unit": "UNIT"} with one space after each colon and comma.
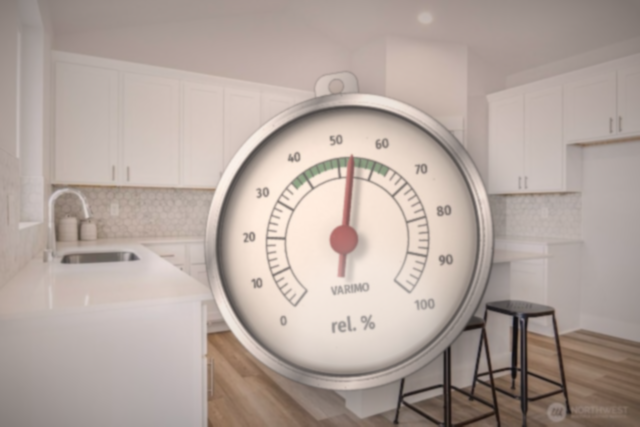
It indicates {"value": 54, "unit": "%"}
